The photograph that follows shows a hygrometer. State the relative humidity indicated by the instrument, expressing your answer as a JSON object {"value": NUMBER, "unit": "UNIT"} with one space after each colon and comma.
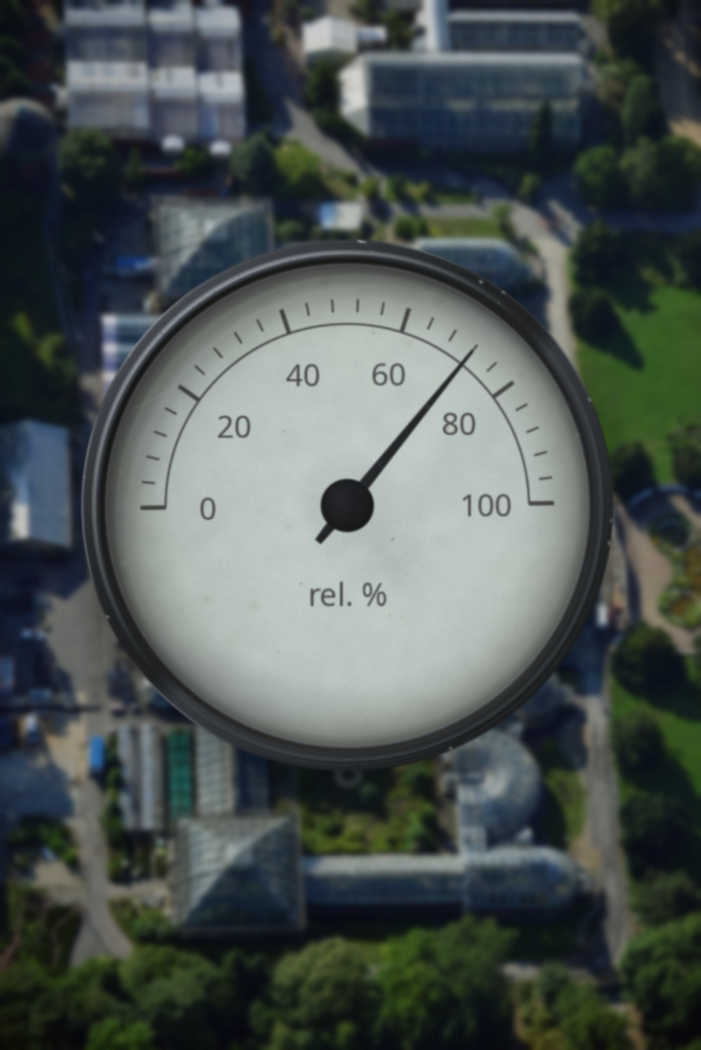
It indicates {"value": 72, "unit": "%"}
